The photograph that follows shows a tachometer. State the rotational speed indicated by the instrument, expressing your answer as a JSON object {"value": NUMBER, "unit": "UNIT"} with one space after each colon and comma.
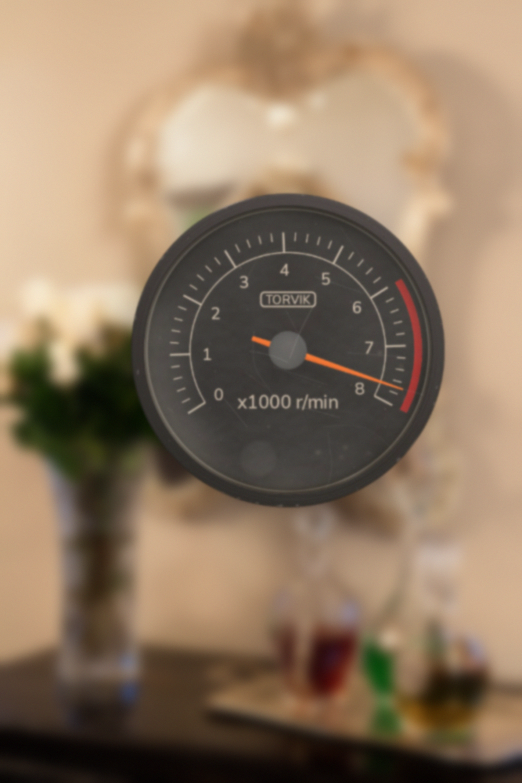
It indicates {"value": 7700, "unit": "rpm"}
